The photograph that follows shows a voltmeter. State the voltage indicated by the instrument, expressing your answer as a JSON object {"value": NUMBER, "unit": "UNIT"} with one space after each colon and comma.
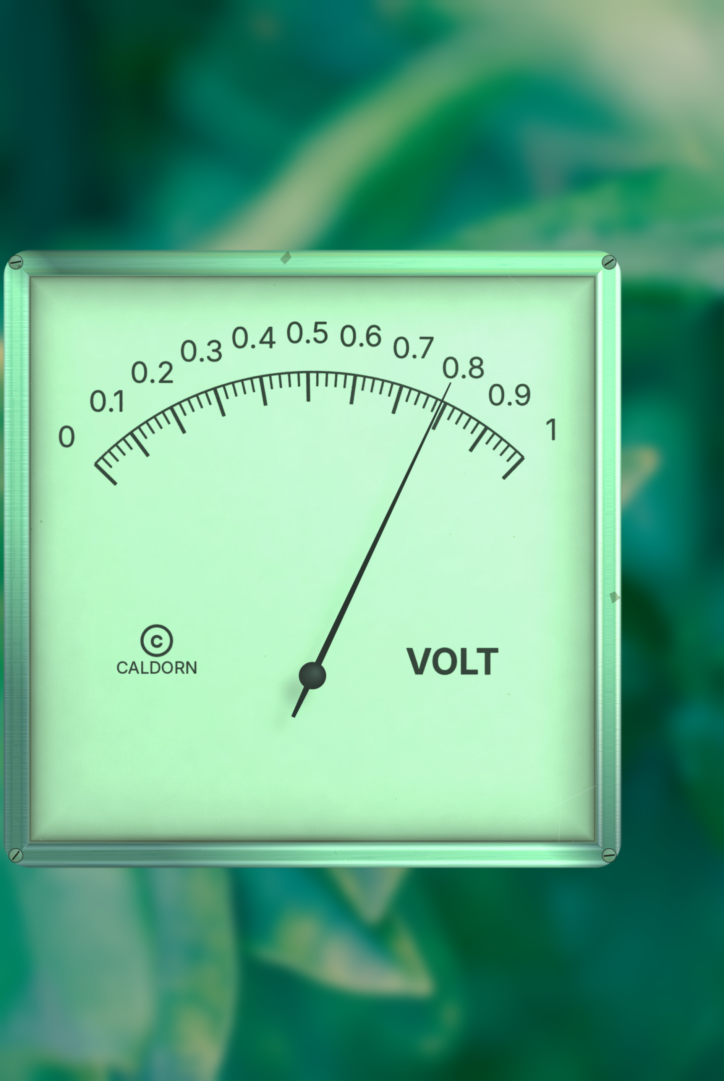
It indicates {"value": 0.79, "unit": "V"}
